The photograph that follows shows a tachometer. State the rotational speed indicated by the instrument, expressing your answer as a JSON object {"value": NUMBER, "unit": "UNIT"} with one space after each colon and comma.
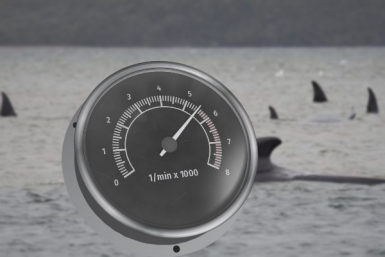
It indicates {"value": 5500, "unit": "rpm"}
